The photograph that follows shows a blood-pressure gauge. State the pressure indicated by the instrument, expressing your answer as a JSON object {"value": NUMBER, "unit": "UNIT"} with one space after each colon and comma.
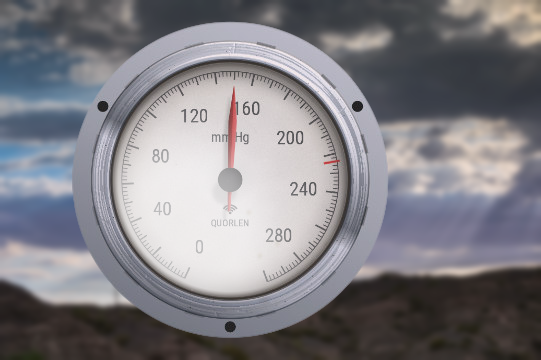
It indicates {"value": 150, "unit": "mmHg"}
